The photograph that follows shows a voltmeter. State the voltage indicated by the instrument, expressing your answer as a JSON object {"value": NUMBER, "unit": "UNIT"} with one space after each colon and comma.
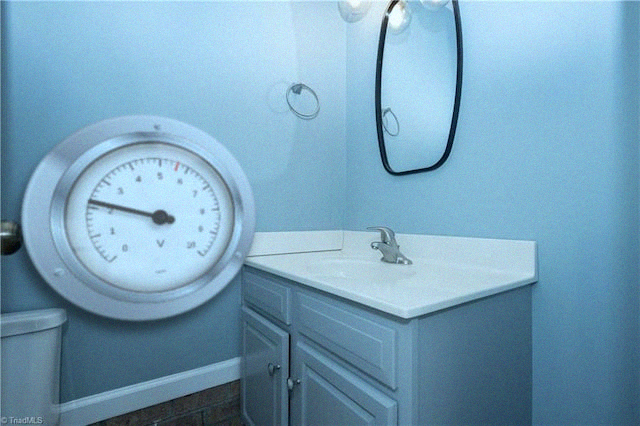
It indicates {"value": 2.2, "unit": "V"}
